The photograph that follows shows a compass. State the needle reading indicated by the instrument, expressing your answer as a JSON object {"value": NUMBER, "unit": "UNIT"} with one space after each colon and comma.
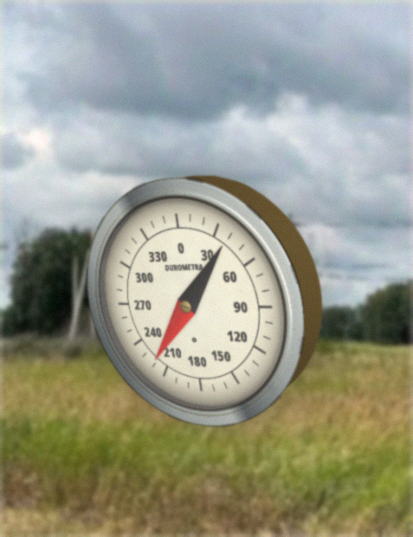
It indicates {"value": 220, "unit": "°"}
